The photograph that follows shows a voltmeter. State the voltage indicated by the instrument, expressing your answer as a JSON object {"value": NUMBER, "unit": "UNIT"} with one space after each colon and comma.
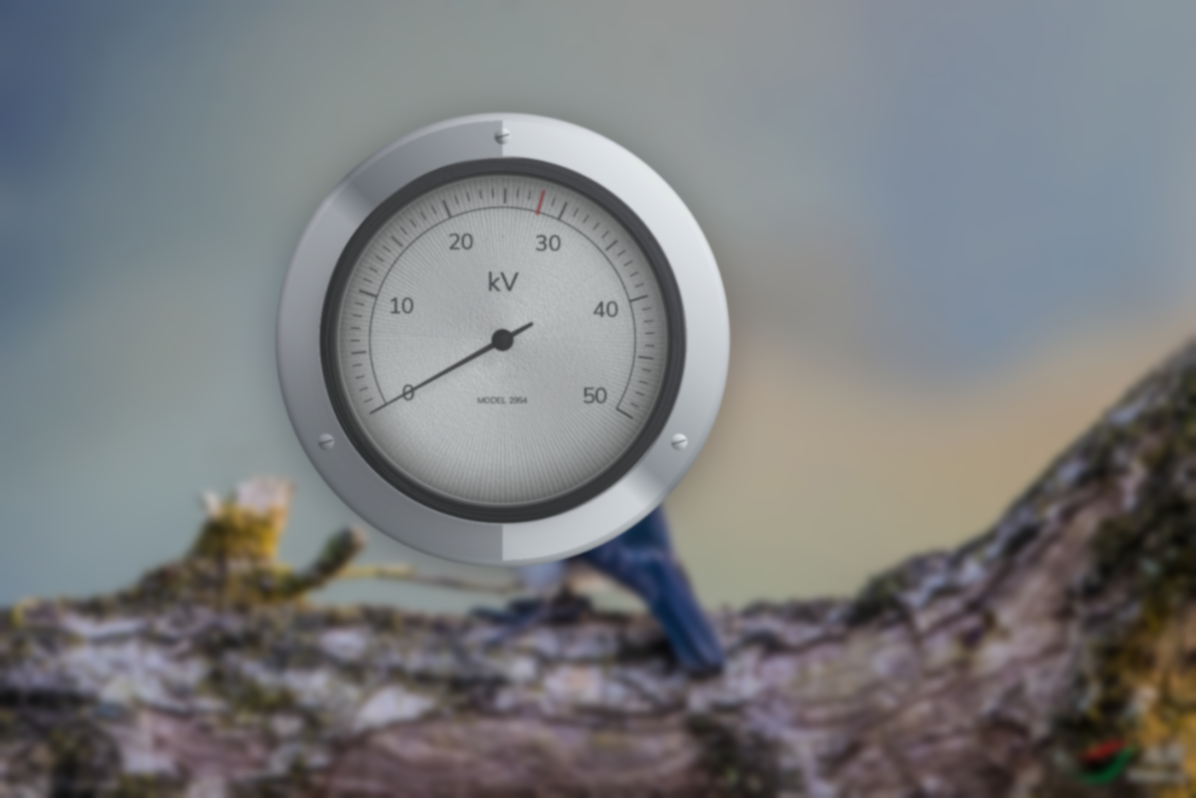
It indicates {"value": 0, "unit": "kV"}
